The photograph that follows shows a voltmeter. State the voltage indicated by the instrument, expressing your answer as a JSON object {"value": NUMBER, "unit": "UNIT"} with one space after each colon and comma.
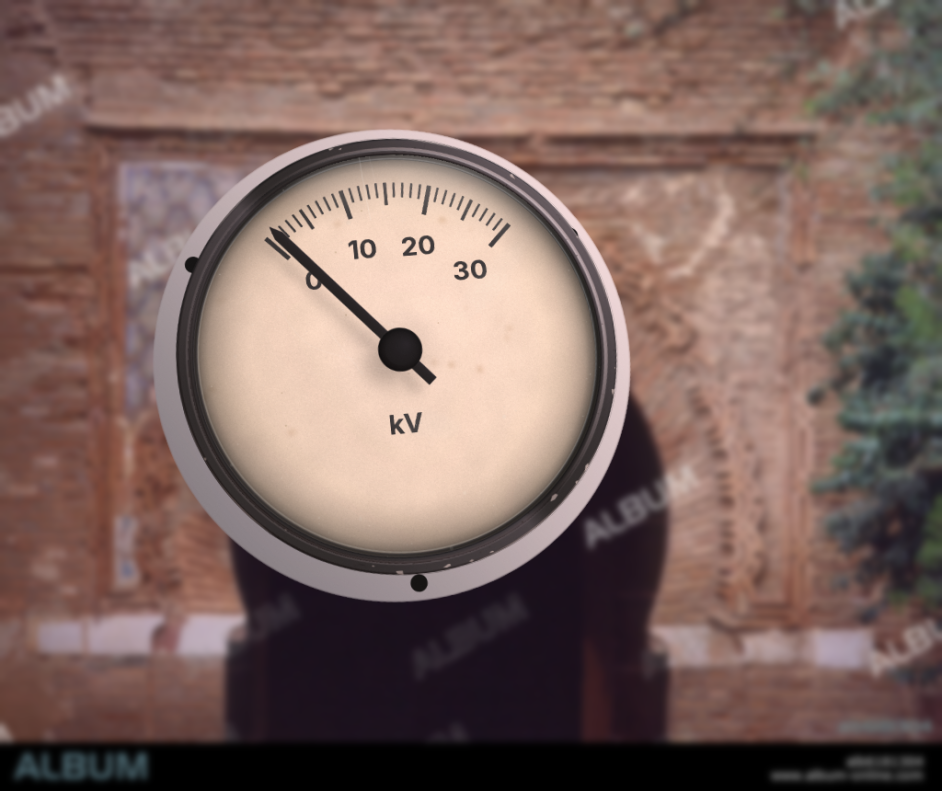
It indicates {"value": 1, "unit": "kV"}
